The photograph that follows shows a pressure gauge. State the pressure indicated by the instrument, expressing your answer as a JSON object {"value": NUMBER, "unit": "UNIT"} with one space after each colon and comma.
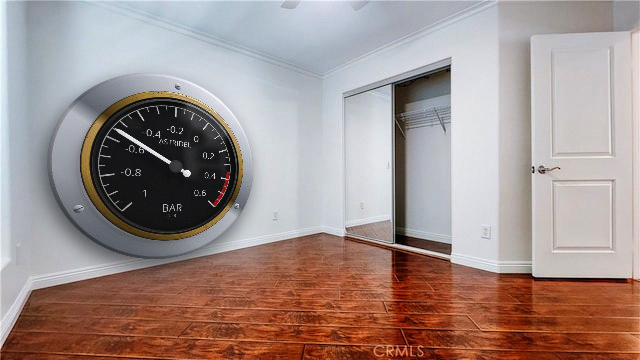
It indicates {"value": -0.55, "unit": "bar"}
